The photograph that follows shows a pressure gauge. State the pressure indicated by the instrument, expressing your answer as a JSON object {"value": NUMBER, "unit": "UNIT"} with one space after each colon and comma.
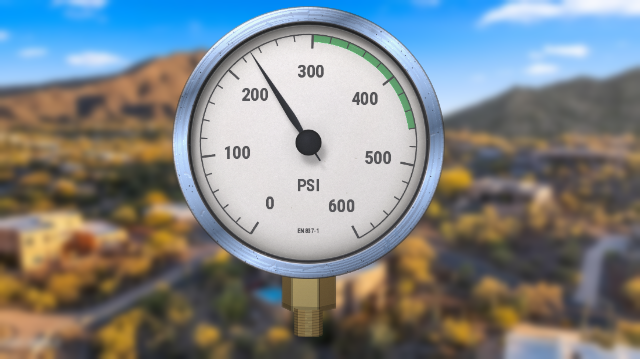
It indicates {"value": 230, "unit": "psi"}
